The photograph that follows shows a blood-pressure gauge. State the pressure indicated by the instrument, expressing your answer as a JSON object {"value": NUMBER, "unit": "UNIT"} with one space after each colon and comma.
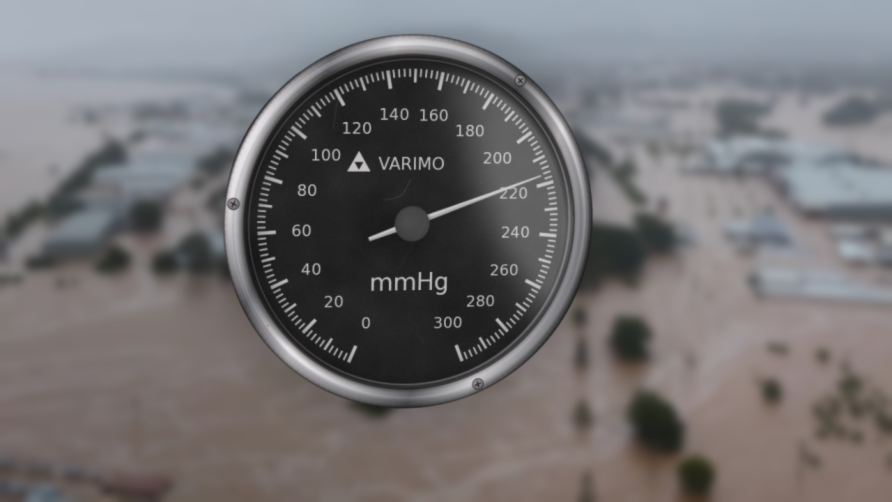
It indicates {"value": 216, "unit": "mmHg"}
